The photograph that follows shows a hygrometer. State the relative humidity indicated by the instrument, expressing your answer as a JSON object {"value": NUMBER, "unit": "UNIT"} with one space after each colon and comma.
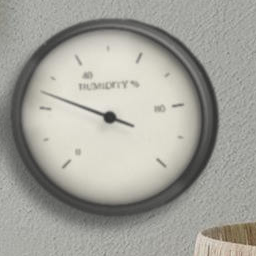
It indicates {"value": 25, "unit": "%"}
